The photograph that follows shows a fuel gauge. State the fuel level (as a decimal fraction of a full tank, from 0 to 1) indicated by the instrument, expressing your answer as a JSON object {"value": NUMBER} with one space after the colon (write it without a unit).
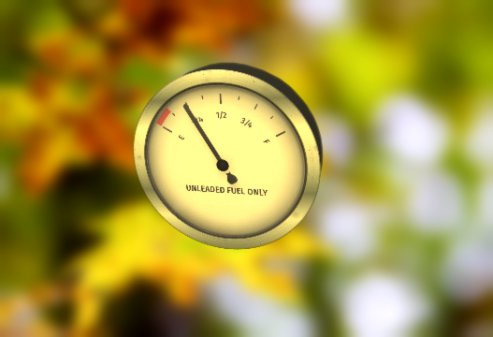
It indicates {"value": 0.25}
